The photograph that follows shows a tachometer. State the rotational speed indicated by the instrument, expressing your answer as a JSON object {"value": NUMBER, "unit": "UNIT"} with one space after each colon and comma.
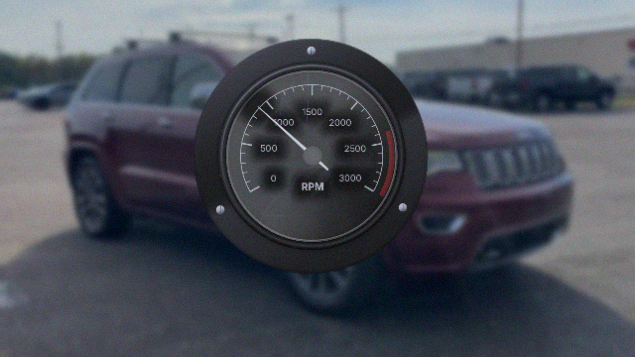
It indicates {"value": 900, "unit": "rpm"}
